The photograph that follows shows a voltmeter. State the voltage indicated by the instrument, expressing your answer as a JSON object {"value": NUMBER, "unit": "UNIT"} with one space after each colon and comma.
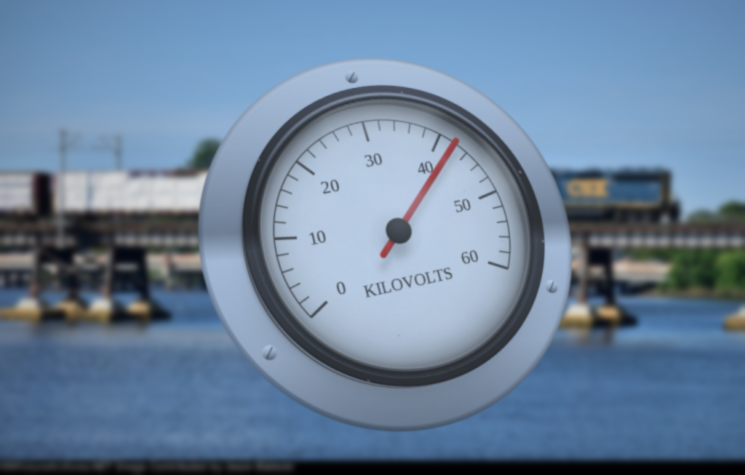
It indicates {"value": 42, "unit": "kV"}
